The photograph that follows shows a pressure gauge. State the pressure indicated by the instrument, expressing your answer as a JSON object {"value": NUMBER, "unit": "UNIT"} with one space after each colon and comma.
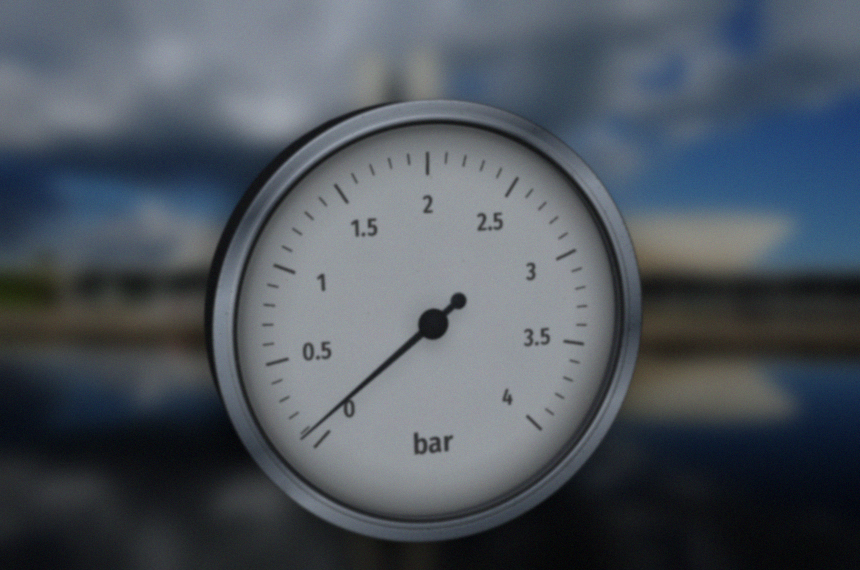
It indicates {"value": 0.1, "unit": "bar"}
